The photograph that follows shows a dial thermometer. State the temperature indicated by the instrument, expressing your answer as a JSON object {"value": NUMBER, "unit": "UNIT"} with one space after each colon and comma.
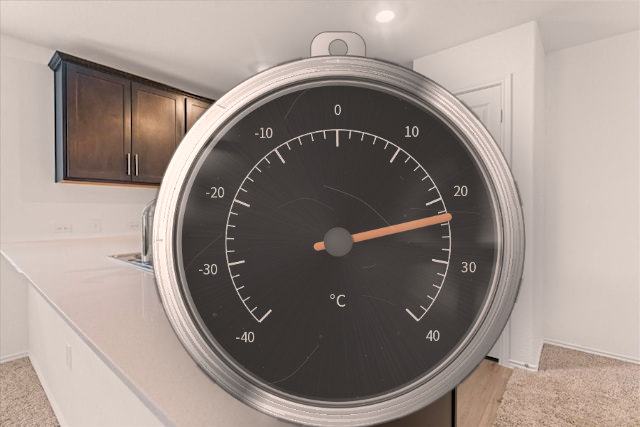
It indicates {"value": 23, "unit": "°C"}
